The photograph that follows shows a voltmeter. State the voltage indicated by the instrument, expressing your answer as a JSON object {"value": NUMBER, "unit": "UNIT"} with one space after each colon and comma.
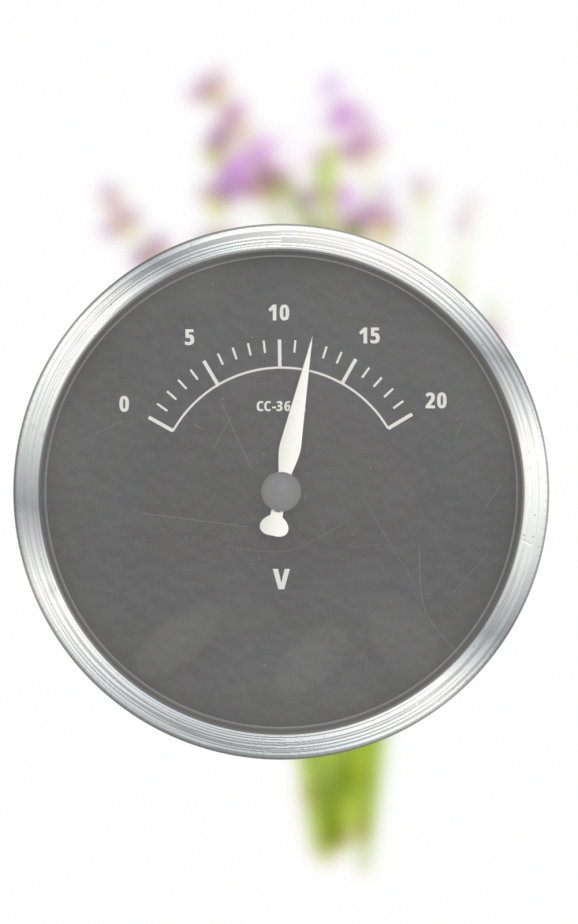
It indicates {"value": 12, "unit": "V"}
